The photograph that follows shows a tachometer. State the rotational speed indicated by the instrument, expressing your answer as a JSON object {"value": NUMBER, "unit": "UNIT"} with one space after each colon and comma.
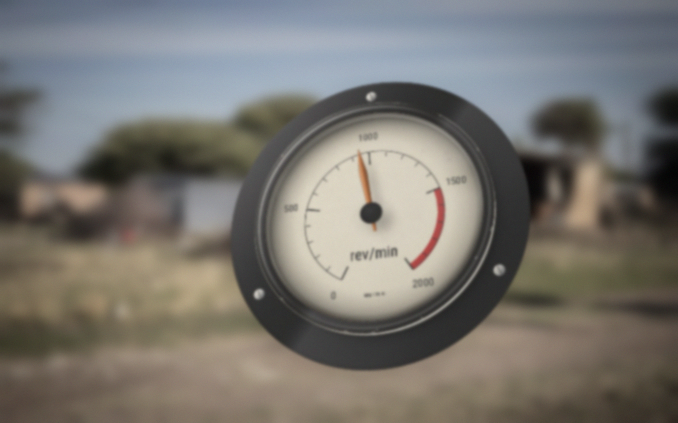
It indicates {"value": 950, "unit": "rpm"}
